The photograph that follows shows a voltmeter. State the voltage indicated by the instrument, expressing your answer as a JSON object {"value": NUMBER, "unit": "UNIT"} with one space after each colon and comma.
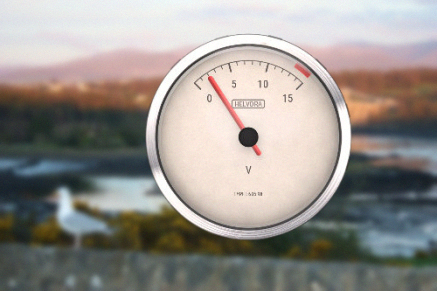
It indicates {"value": 2, "unit": "V"}
